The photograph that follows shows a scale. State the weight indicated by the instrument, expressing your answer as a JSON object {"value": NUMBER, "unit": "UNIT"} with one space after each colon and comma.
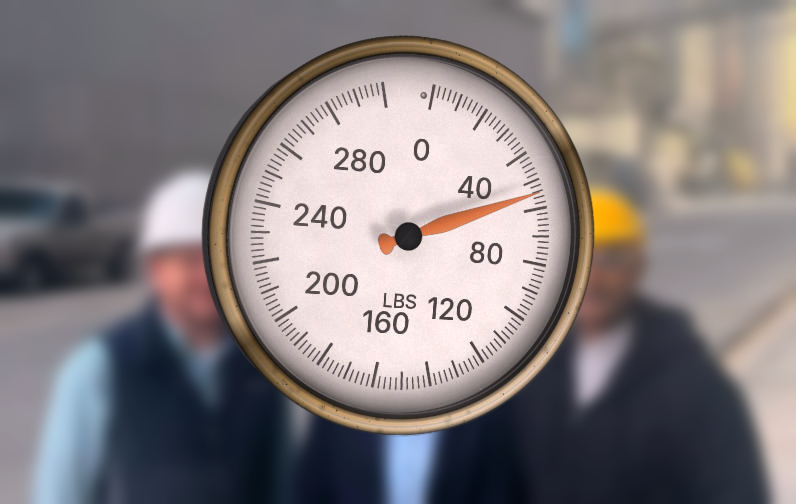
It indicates {"value": 54, "unit": "lb"}
